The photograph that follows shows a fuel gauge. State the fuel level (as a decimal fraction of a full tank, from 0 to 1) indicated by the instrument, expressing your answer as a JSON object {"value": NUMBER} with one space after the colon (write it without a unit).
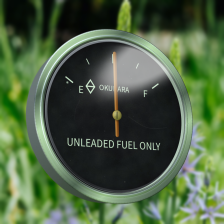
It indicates {"value": 0.5}
